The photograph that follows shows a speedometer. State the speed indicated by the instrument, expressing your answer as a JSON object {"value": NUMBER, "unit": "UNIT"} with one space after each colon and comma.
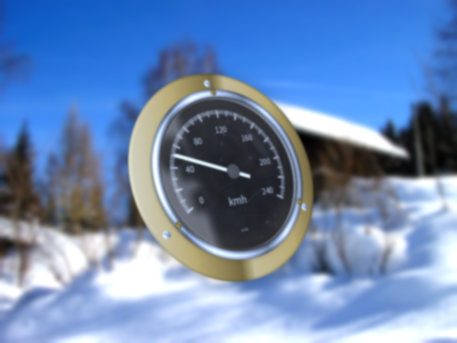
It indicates {"value": 50, "unit": "km/h"}
